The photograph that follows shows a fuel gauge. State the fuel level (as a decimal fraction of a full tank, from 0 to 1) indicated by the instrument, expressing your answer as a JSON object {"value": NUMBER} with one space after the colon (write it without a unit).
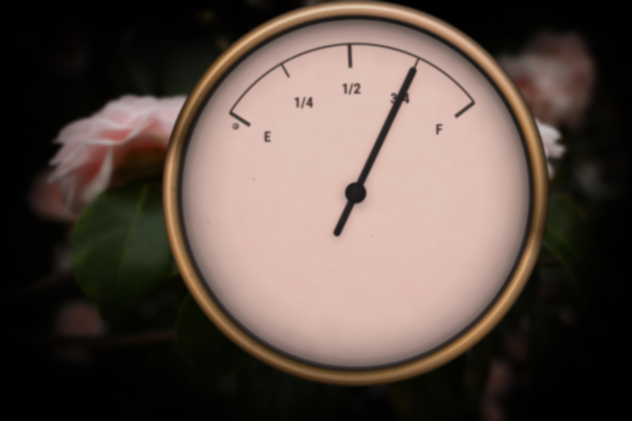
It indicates {"value": 0.75}
